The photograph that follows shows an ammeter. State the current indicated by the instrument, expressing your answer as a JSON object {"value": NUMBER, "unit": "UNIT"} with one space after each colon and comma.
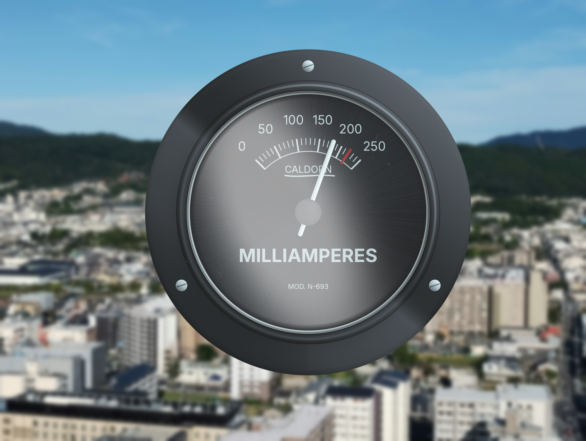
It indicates {"value": 180, "unit": "mA"}
